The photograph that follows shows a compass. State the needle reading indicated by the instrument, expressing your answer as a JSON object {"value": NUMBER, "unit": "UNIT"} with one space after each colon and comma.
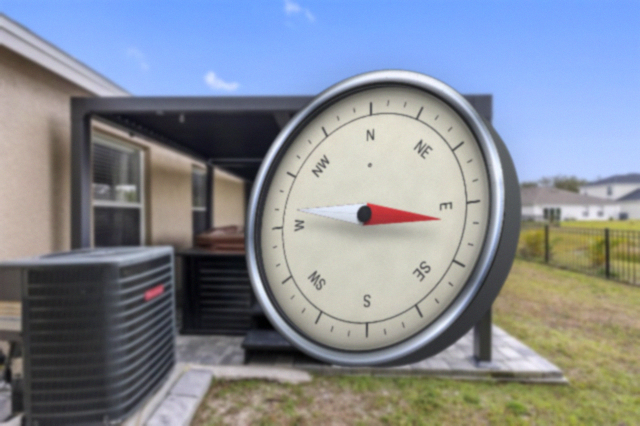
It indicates {"value": 100, "unit": "°"}
